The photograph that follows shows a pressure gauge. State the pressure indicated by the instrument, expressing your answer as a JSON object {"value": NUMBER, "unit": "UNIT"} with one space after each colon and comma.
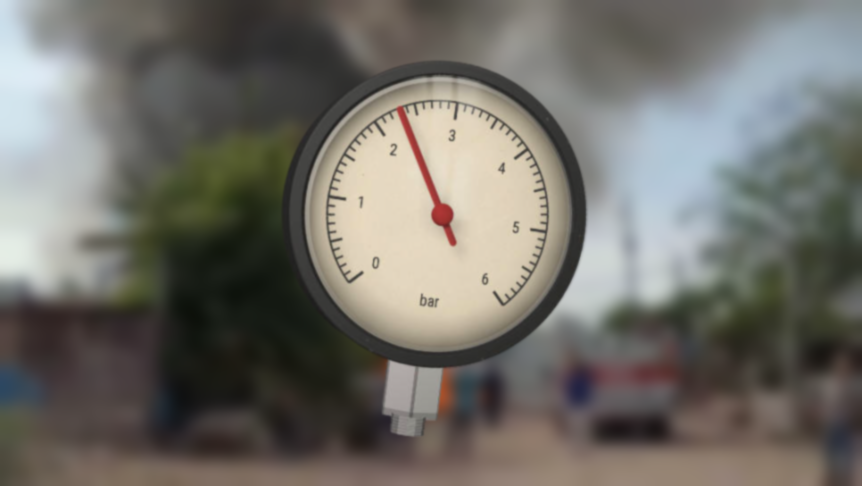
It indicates {"value": 2.3, "unit": "bar"}
